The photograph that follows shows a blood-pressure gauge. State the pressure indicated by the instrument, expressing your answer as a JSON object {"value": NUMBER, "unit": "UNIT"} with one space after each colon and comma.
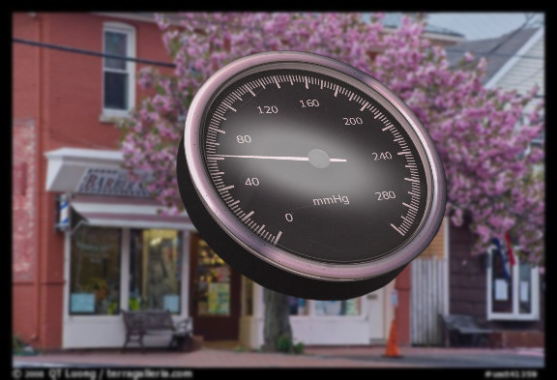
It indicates {"value": 60, "unit": "mmHg"}
